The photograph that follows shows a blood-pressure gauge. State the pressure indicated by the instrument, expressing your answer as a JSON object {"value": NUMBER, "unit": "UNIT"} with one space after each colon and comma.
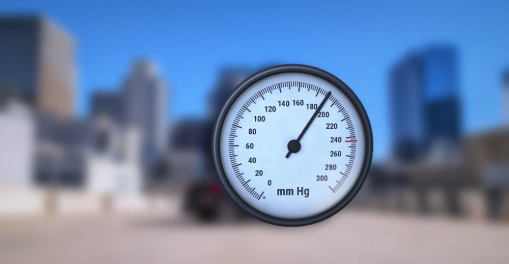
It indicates {"value": 190, "unit": "mmHg"}
